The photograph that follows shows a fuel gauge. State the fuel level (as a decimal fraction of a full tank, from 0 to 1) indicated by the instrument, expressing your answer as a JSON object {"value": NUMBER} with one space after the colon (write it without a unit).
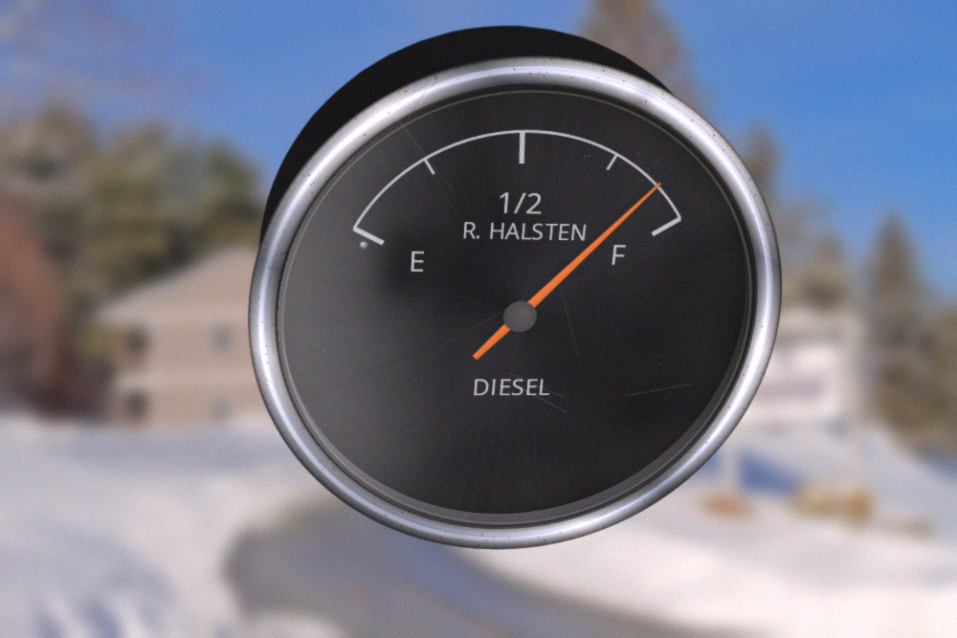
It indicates {"value": 0.875}
